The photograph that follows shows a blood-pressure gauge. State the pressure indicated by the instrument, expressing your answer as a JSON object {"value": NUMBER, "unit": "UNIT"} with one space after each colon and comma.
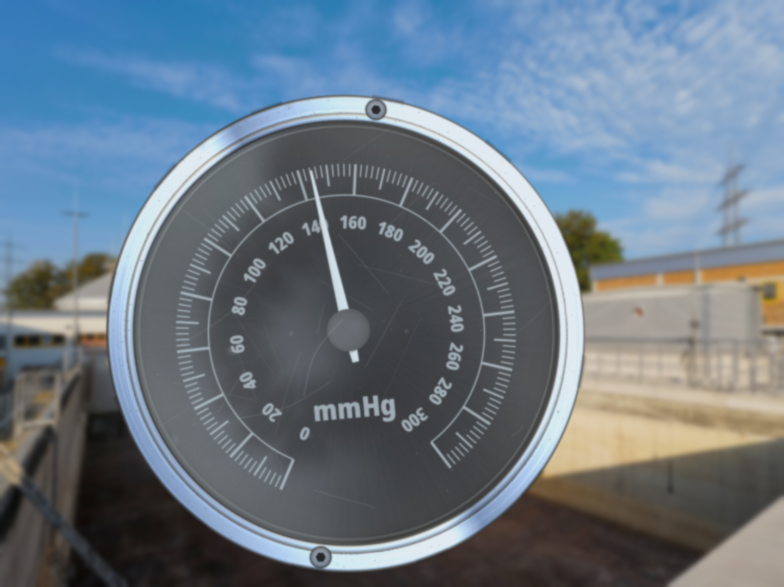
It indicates {"value": 144, "unit": "mmHg"}
